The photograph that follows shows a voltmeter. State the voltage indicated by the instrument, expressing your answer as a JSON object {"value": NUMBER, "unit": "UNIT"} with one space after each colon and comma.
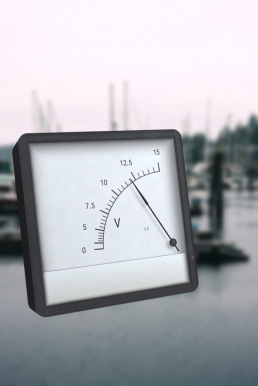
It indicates {"value": 12, "unit": "V"}
